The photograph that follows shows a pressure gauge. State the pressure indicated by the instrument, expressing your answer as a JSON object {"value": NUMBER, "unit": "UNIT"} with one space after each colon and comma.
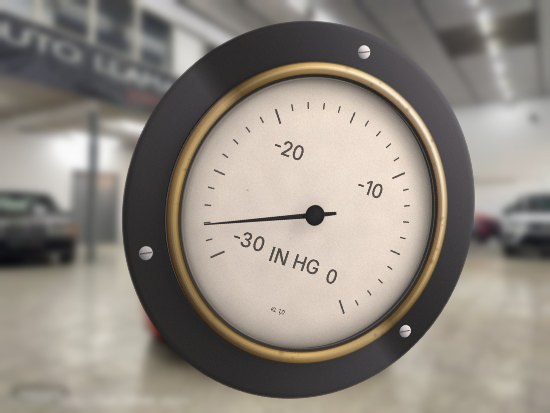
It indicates {"value": -28, "unit": "inHg"}
